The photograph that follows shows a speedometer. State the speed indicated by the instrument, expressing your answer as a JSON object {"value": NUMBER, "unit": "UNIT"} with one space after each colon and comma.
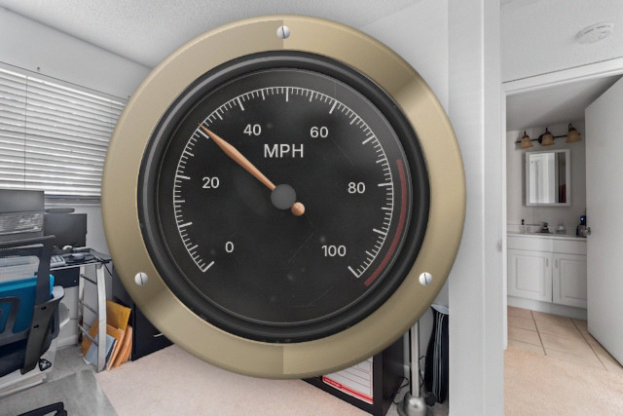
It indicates {"value": 31, "unit": "mph"}
